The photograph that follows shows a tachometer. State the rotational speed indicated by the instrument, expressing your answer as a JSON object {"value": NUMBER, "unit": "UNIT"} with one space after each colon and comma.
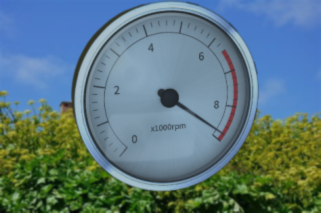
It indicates {"value": 8800, "unit": "rpm"}
